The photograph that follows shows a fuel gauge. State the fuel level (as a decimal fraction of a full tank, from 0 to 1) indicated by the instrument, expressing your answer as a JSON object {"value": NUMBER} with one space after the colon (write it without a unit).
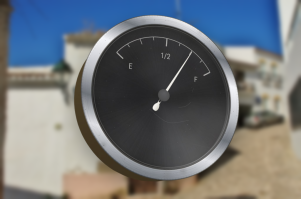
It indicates {"value": 0.75}
